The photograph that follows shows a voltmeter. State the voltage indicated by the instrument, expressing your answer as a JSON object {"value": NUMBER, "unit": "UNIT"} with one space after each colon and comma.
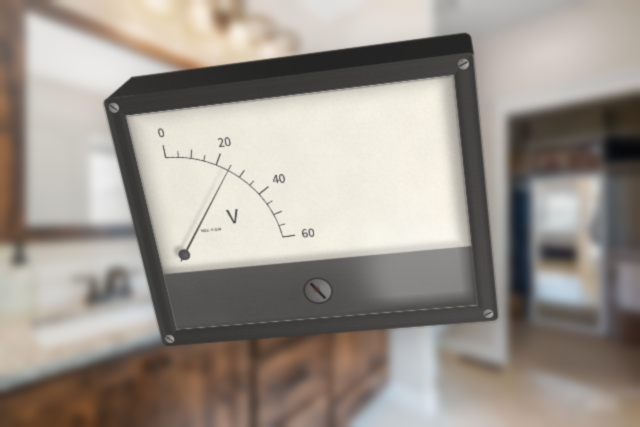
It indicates {"value": 25, "unit": "V"}
